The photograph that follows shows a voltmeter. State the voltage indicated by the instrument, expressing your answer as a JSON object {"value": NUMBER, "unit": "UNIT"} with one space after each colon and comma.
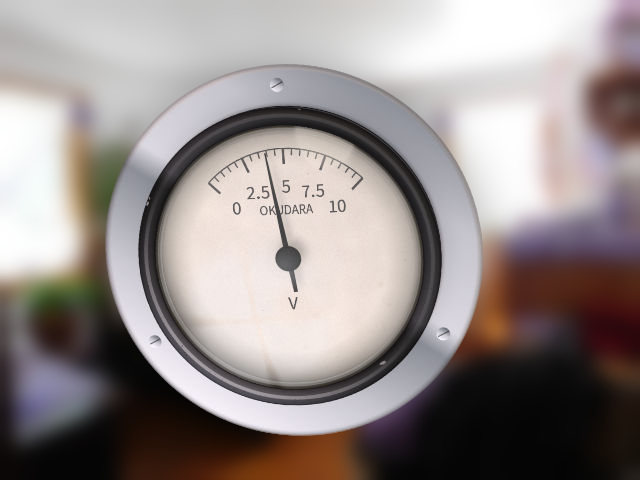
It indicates {"value": 4, "unit": "V"}
